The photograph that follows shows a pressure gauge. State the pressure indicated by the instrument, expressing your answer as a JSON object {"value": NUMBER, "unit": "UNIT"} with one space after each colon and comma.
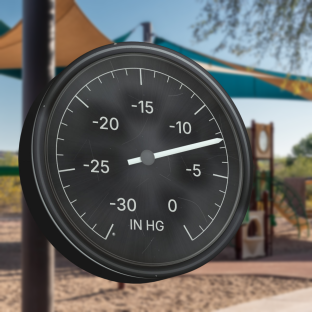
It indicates {"value": -7.5, "unit": "inHg"}
